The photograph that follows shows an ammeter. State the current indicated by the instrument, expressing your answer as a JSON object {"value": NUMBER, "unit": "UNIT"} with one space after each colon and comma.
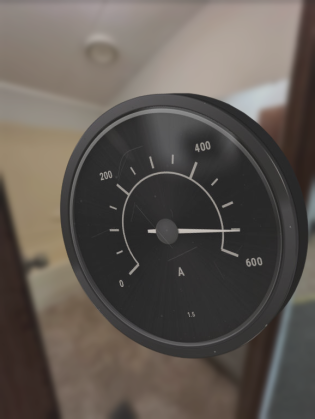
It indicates {"value": 550, "unit": "A"}
